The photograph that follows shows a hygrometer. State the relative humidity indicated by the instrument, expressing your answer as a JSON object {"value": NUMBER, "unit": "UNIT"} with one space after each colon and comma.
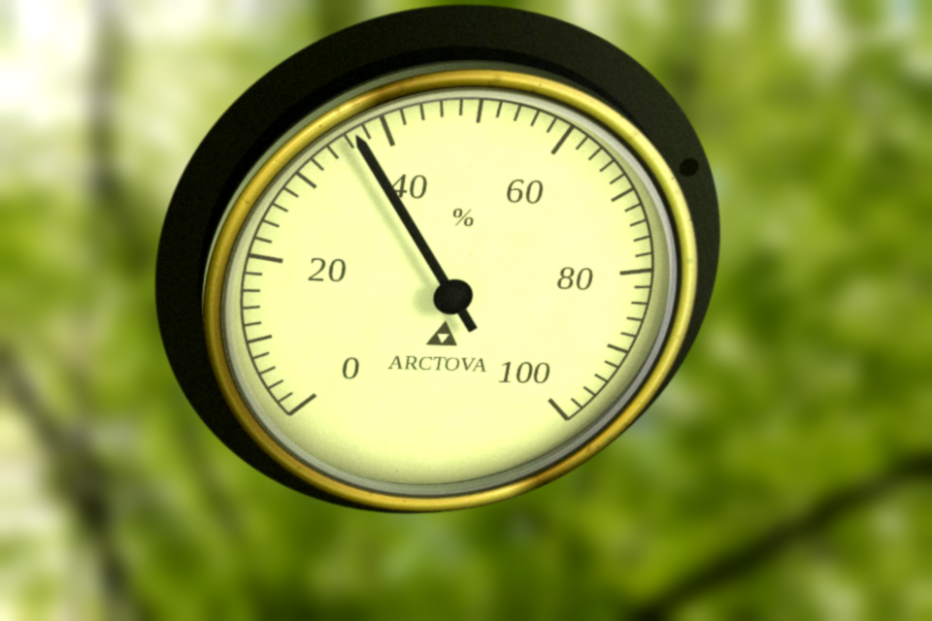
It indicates {"value": 37, "unit": "%"}
